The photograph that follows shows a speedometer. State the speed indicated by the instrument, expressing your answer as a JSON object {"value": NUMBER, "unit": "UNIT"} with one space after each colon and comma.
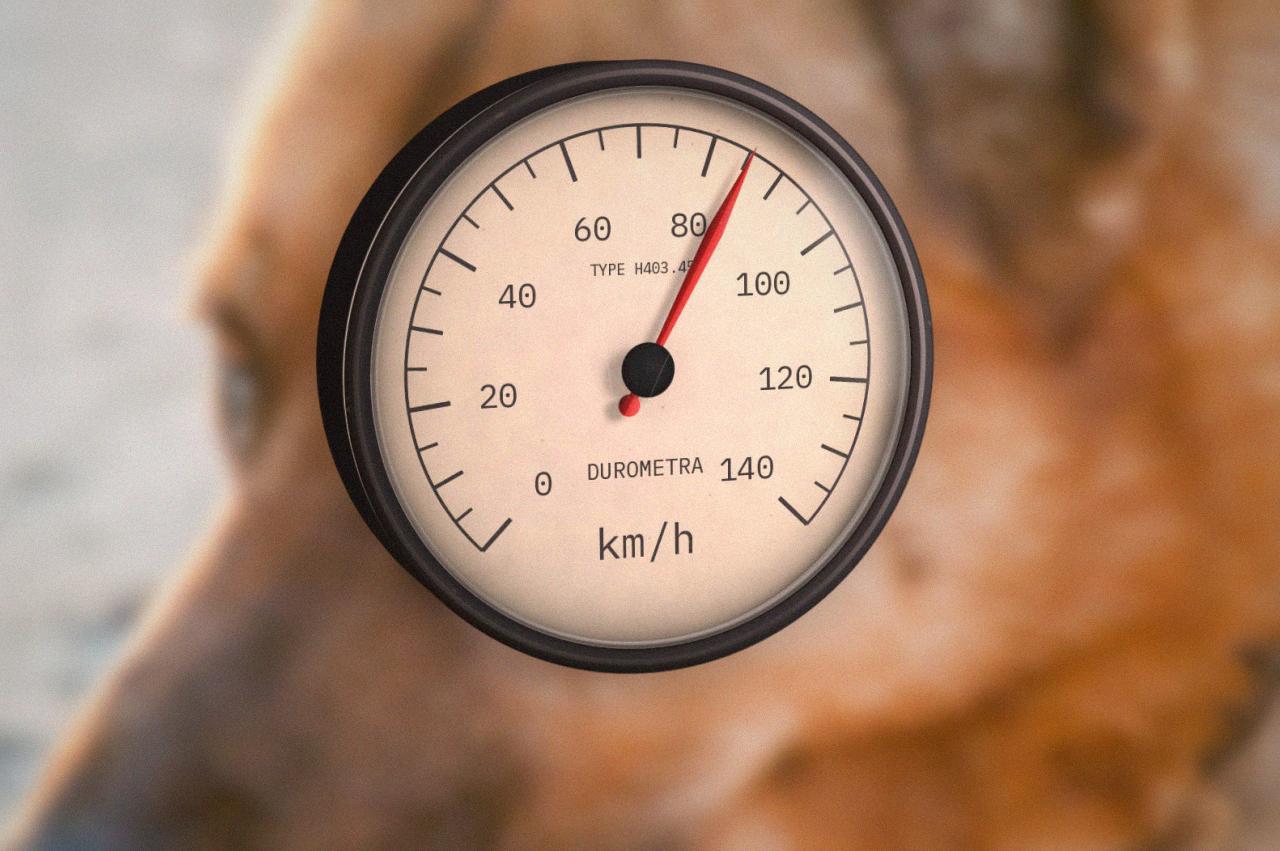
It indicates {"value": 85, "unit": "km/h"}
